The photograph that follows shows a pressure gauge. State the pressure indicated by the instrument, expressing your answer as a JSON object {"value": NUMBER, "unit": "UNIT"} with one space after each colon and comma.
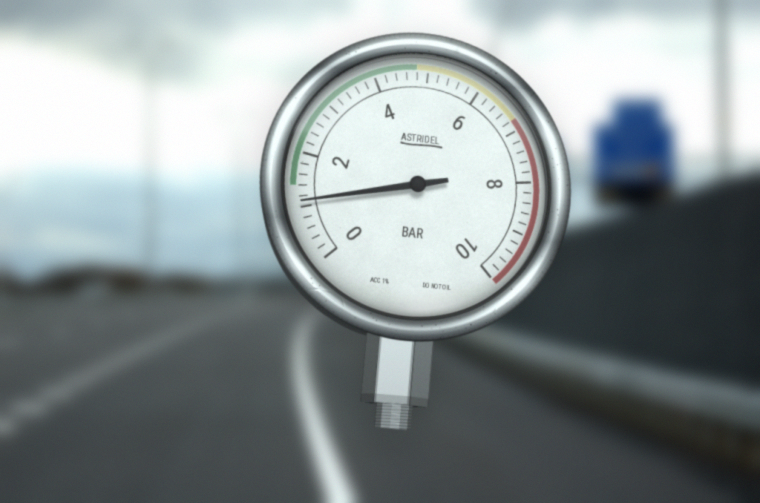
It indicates {"value": 1.1, "unit": "bar"}
